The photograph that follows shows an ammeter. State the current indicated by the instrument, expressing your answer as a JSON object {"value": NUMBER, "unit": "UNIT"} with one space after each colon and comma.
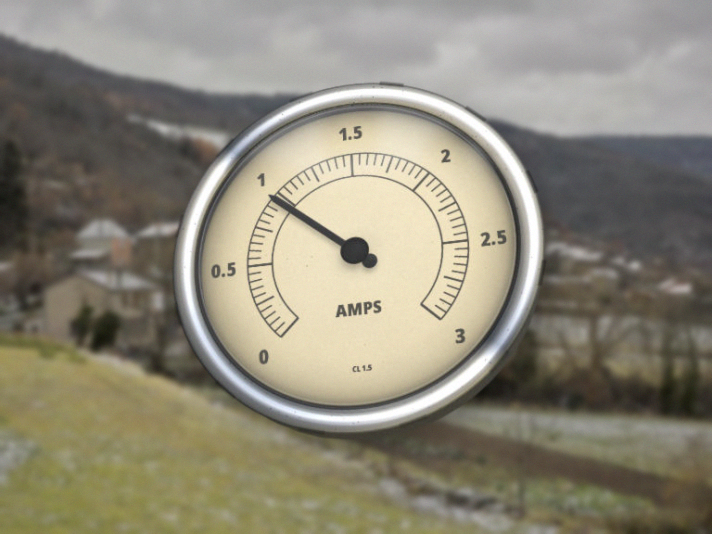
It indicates {"value": 0.95, "unit": "A"}
